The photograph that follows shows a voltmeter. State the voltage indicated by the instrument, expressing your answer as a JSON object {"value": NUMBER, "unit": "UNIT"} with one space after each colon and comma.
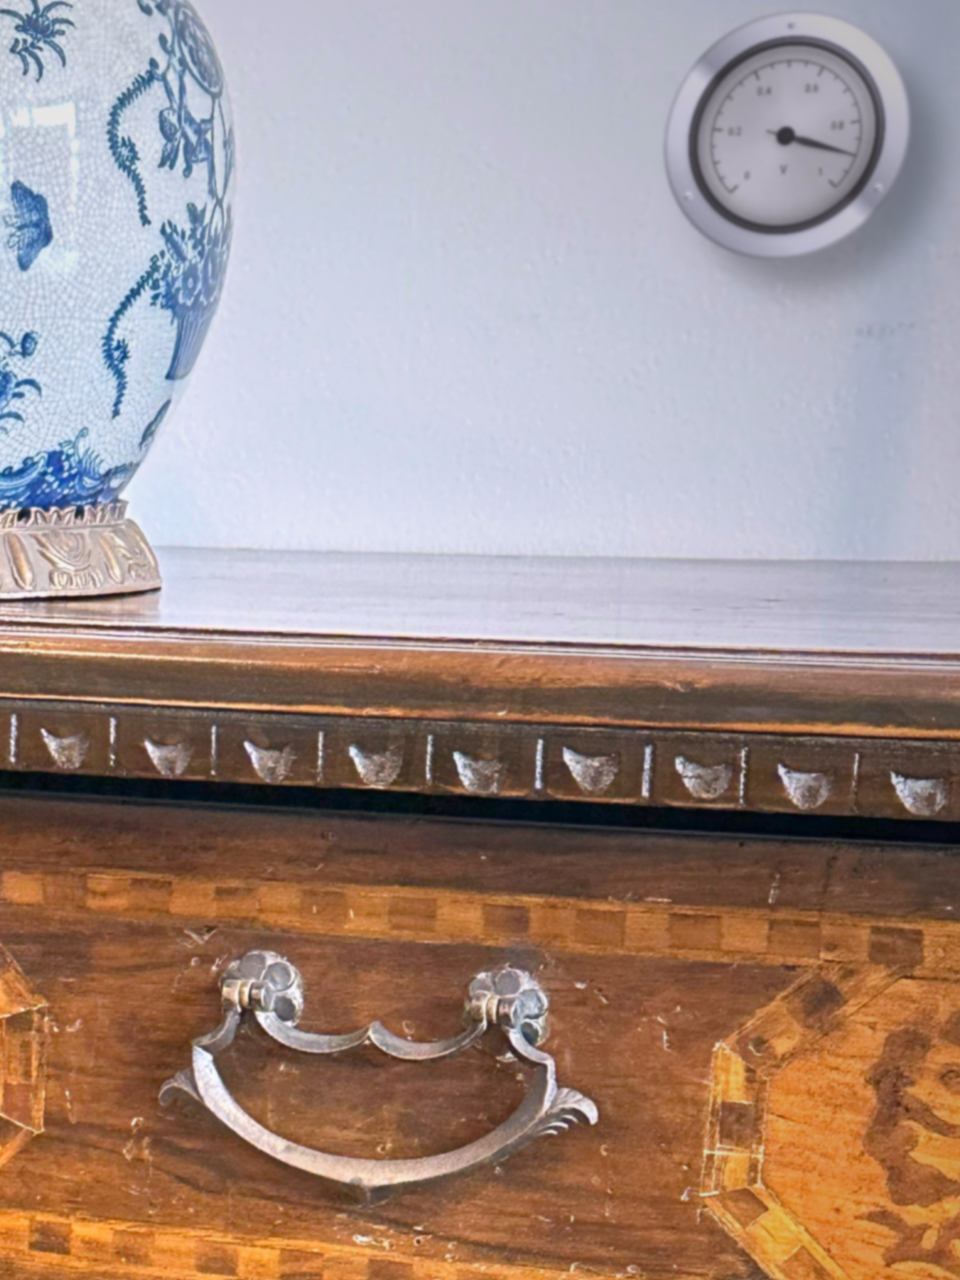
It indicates {"value": 0.9, "unit": "V"}
